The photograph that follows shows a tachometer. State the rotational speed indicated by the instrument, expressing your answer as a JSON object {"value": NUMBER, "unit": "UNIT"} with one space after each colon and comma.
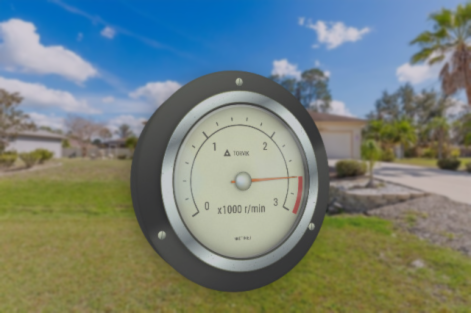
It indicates {"value": 2600, "unit": "rpm"}
